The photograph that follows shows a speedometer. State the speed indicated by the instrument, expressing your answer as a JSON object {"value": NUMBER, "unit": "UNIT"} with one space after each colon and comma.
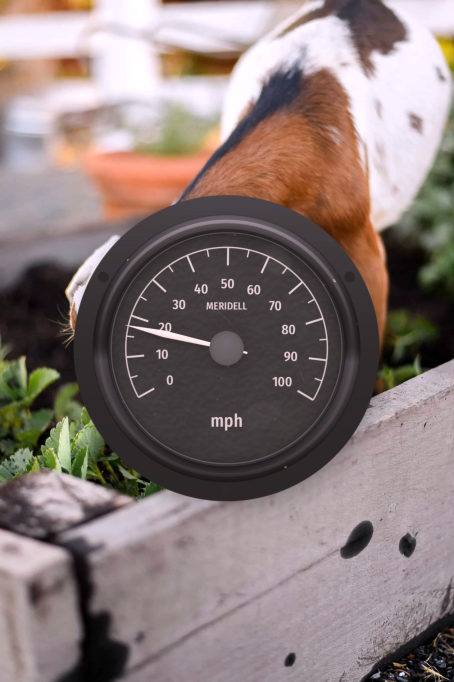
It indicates {"value": 17.5, "unit": "mph"}
